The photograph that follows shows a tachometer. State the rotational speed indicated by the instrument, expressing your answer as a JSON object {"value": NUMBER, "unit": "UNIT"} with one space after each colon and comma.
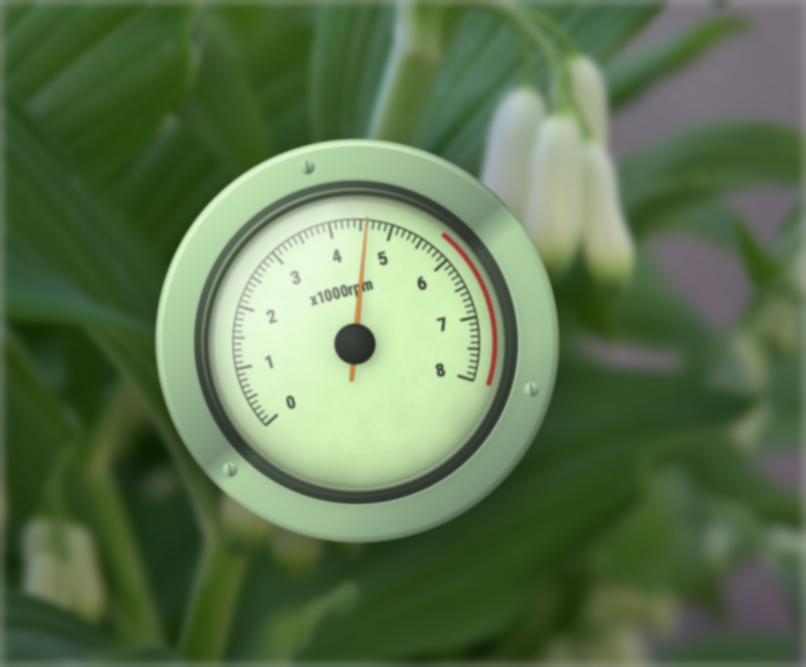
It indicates {"value": 4600, "unit": "rpm"}
